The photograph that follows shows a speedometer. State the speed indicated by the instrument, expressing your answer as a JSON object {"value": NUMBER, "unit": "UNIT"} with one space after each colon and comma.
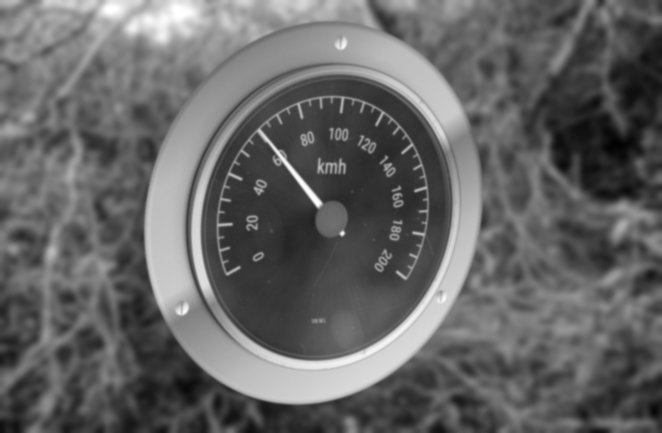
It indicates {"value": 60, "unit": "km/h"}
